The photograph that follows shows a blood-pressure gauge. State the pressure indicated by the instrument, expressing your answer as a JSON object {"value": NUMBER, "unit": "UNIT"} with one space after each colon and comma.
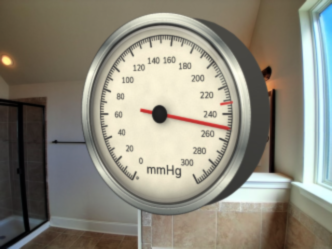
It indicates {"value": 250, "unit": "mmHg"}
